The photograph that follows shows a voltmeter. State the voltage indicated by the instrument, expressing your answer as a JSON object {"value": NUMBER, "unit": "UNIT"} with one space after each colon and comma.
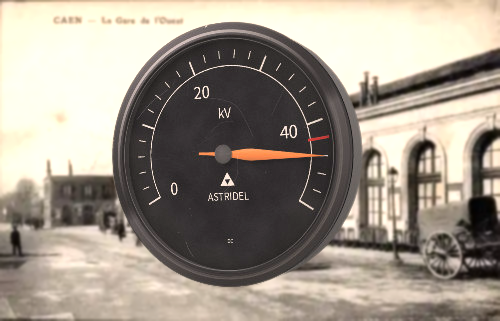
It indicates {"value": 44, "unit": "kV"}
